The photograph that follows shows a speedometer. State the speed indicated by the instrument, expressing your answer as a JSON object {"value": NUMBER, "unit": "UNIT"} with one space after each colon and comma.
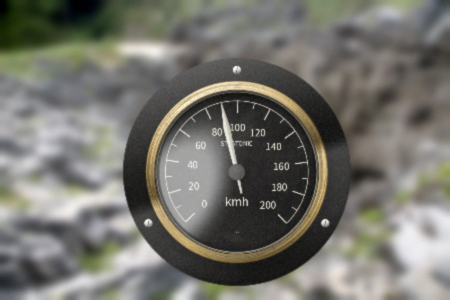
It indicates {"value": 90, "unit": "km/h"}
